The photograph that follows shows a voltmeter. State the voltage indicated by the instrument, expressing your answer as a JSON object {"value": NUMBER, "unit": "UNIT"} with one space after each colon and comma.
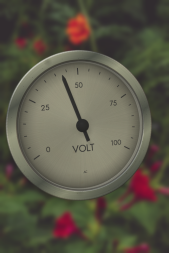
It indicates {"value": 42.5, "unit": "V"}
